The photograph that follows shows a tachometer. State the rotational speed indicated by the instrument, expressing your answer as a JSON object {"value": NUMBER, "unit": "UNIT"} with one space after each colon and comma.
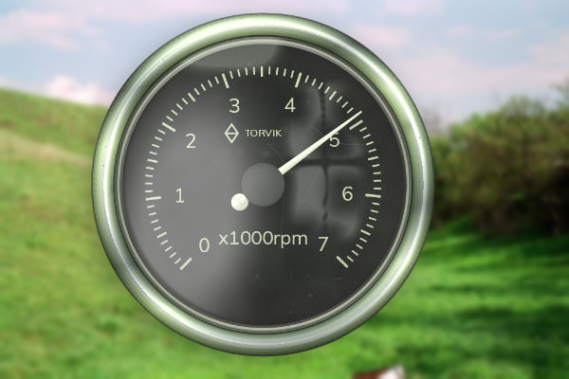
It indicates {"value": 4900, "unit": "rpm"}
